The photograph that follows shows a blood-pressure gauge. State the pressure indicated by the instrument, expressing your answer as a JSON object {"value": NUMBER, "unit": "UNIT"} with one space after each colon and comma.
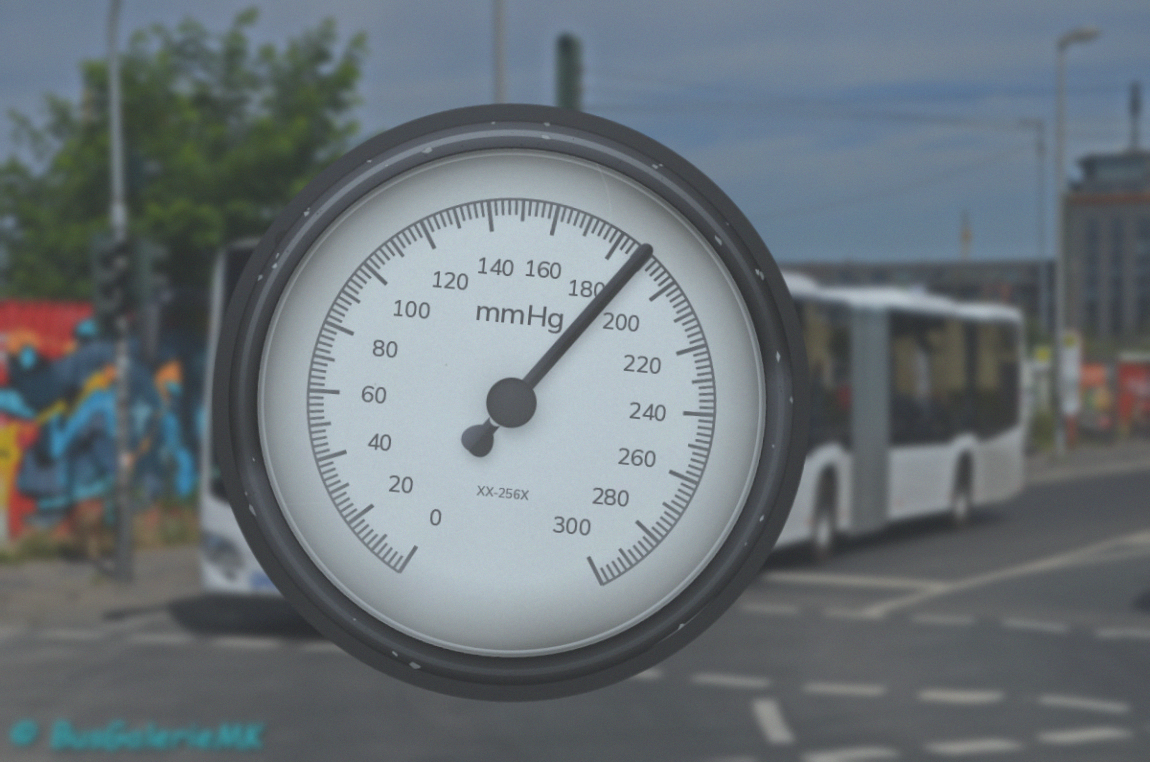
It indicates {"value": 188, "unit": "mmHg"}
